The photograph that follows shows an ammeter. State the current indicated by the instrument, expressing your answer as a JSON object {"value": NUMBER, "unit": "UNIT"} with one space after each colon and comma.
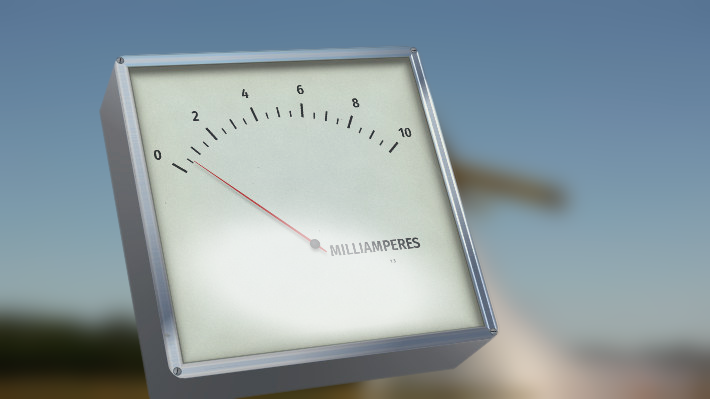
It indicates {"value": 0.5, "unit": "mA"}
